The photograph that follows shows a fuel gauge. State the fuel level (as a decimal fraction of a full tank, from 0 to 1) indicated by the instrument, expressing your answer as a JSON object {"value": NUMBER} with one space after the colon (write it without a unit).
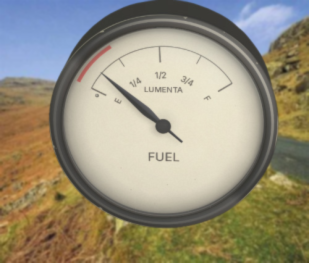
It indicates {"value": 0.125}
